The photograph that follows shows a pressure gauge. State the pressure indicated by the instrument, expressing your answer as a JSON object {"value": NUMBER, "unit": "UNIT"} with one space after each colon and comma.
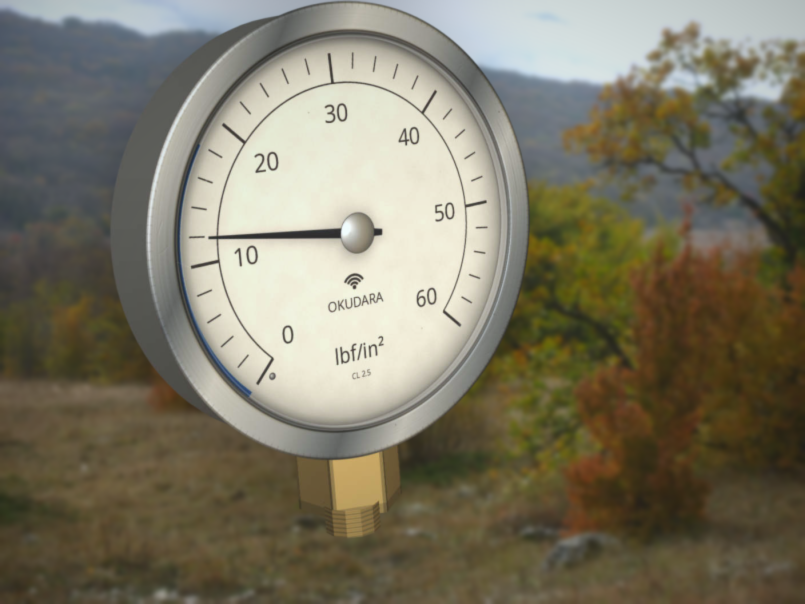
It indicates {"value": 12, "unit": "psi"}
